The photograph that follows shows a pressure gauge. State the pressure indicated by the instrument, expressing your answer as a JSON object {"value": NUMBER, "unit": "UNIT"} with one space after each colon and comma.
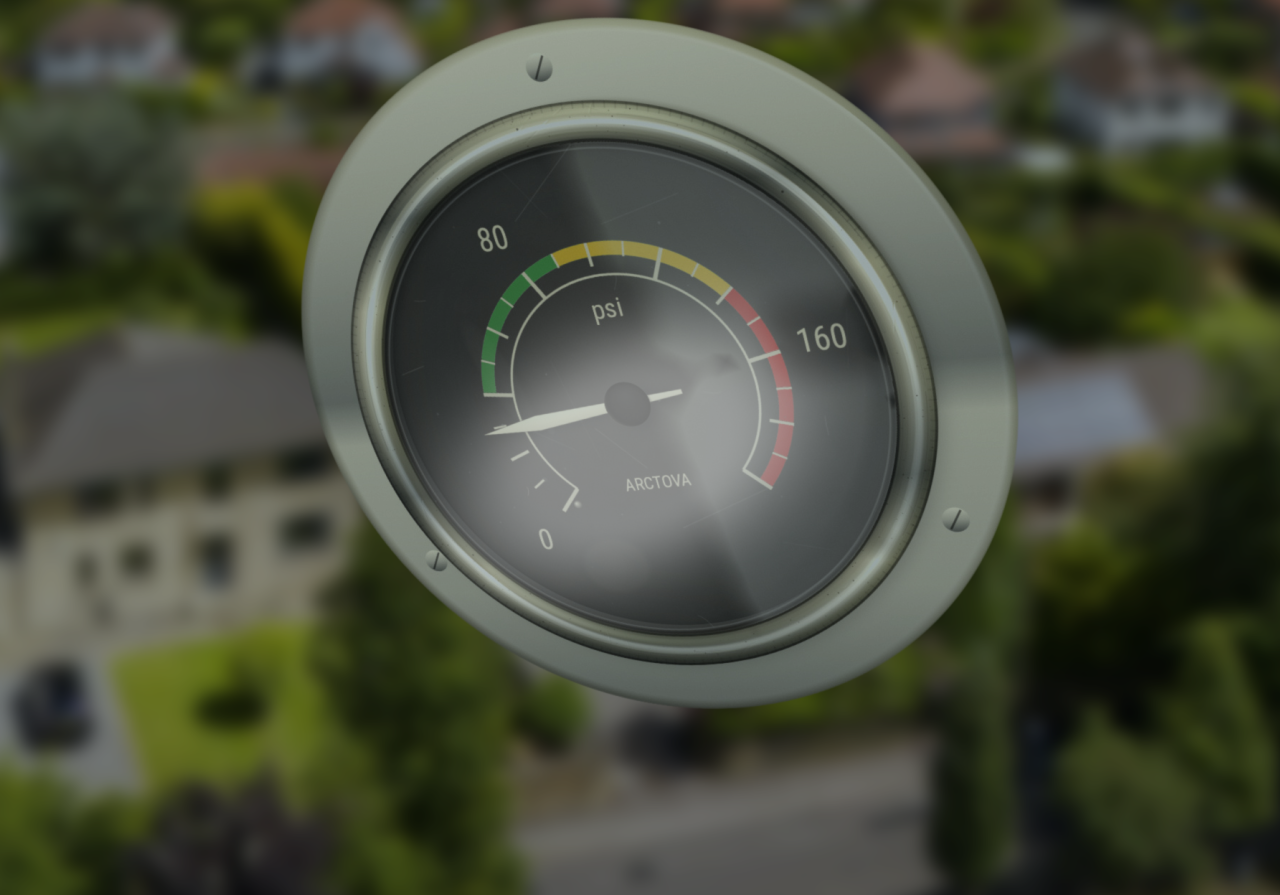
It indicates {"value": 30, "unit": "psi"}
